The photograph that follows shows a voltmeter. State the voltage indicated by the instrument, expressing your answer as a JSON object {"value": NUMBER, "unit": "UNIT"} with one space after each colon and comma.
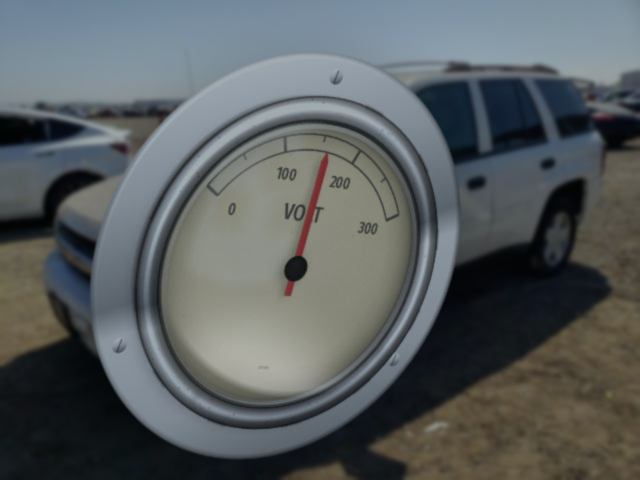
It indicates {"value": 150, "unit": "V"}
